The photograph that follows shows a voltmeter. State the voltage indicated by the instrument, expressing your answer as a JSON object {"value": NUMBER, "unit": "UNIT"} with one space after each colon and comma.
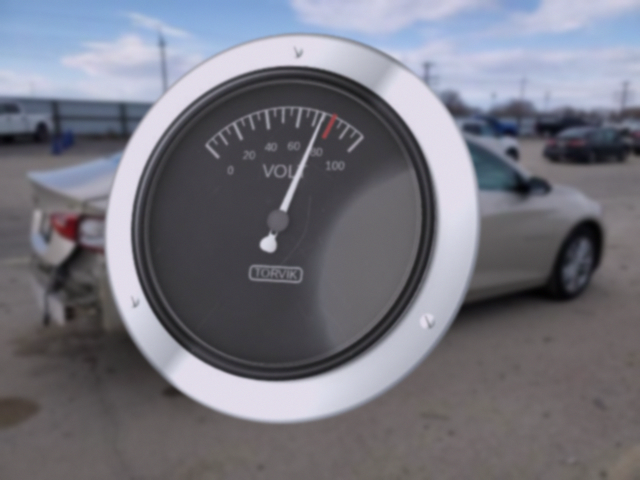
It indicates {"value": 75, "unit": "V"}
